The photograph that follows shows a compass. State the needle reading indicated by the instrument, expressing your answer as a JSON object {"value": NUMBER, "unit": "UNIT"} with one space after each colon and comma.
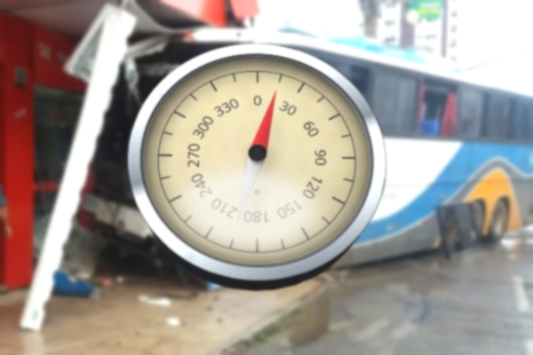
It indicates {"value": 15, "unit": "°"}
